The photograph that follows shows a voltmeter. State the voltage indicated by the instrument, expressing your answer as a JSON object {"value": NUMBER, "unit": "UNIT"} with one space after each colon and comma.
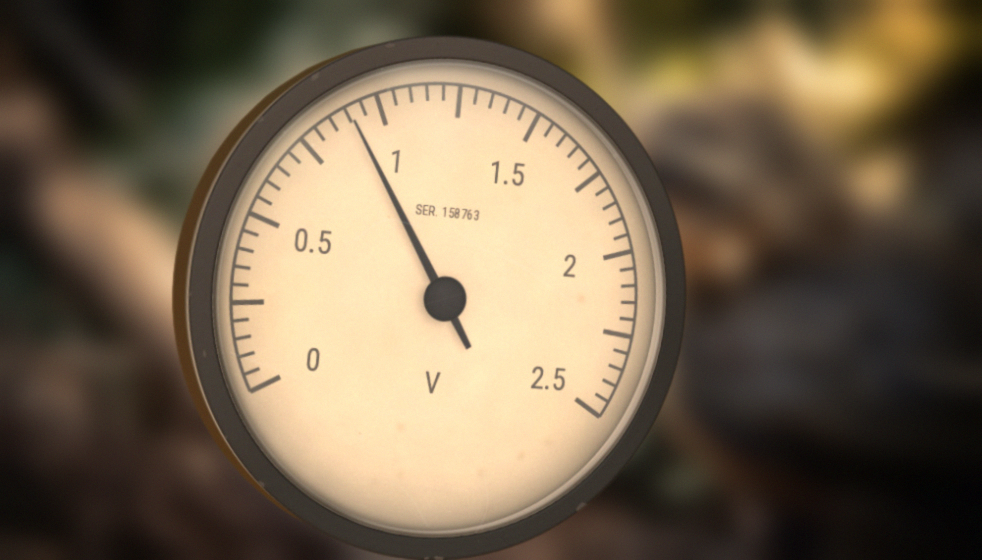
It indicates {"value": 0.9, "unit": "V"}
